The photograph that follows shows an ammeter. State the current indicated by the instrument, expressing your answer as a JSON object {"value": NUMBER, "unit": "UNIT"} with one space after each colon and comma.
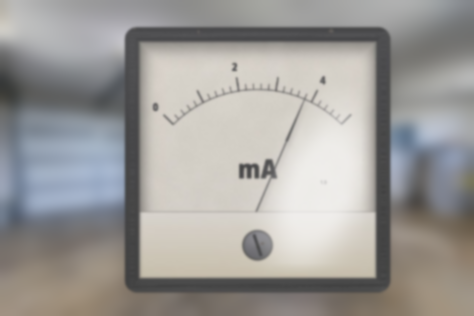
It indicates {"value": 3.8, "unit": "mA"}
